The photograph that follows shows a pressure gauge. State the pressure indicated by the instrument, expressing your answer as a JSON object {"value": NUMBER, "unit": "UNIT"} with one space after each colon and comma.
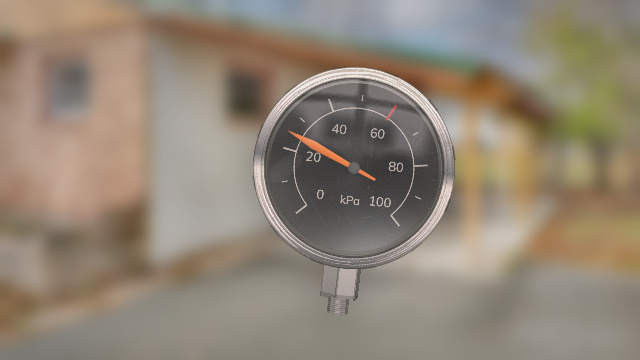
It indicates {"value": 25, "unit": "kPa"}
